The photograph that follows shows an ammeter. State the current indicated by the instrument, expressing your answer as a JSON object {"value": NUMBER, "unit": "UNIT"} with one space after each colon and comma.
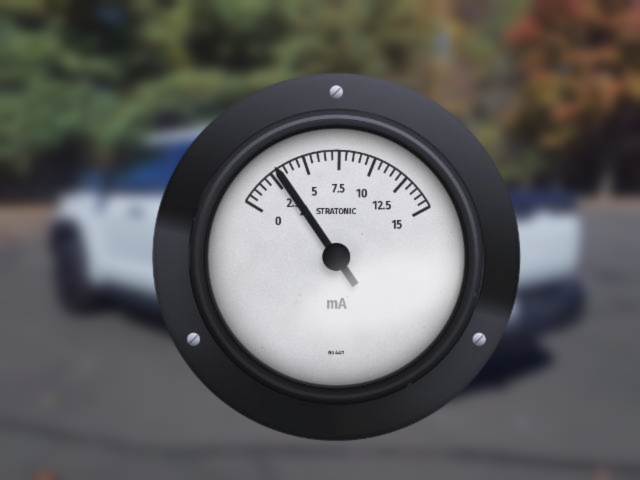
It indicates {"value": 3, "unit": "mA"}
